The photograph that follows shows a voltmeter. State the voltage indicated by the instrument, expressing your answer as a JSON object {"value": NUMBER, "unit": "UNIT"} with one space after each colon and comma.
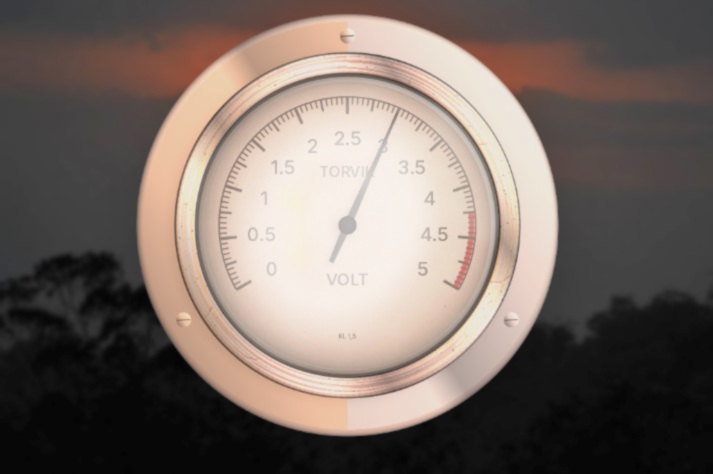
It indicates {"value": 3, "unit": "V"}
